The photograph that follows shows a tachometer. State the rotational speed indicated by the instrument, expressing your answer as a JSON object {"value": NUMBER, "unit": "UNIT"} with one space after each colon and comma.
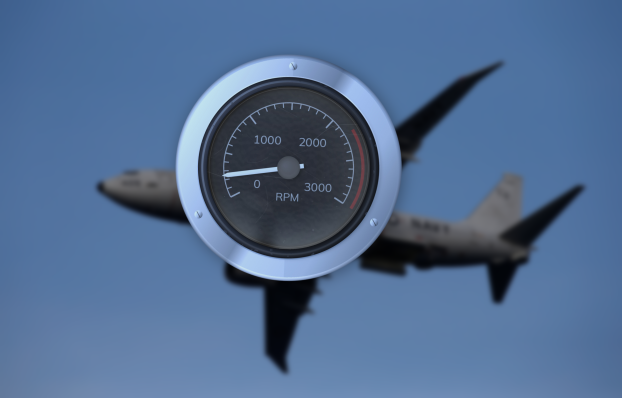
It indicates {"value": 250, "unit": "rpm"}
